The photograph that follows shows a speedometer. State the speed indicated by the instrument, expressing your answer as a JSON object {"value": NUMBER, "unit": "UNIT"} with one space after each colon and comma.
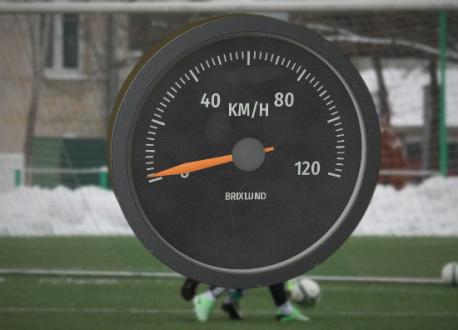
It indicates {"value": 2, "unit": "km/h"}
